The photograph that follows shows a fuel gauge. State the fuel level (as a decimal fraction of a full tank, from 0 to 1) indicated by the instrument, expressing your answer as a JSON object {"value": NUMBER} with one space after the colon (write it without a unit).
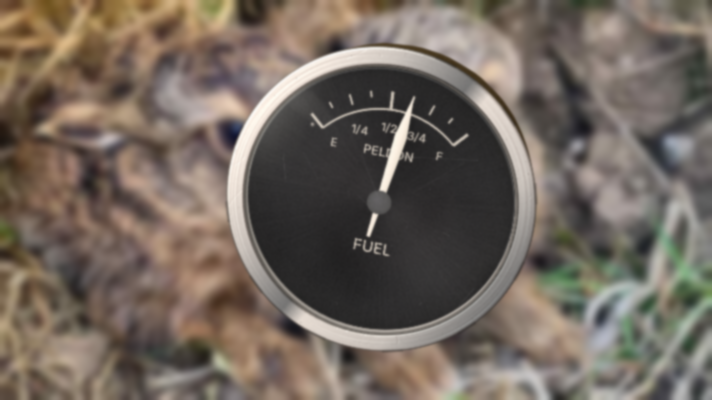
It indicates {"value": 0.625}
